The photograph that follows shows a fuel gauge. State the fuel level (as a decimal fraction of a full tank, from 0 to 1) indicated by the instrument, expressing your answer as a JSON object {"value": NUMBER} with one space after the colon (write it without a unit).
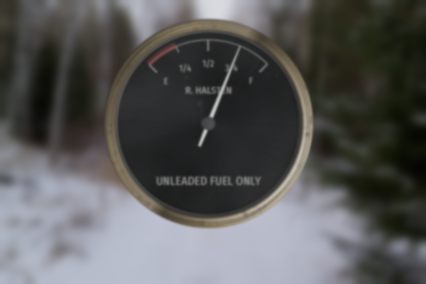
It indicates {"value": 0.75}
